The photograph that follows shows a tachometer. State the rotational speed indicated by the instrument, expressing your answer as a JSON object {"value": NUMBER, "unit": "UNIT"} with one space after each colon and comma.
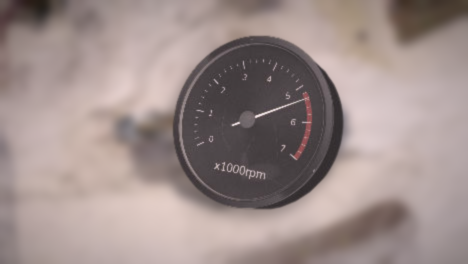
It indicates {"value": 5400, "unit": "rpm"}
